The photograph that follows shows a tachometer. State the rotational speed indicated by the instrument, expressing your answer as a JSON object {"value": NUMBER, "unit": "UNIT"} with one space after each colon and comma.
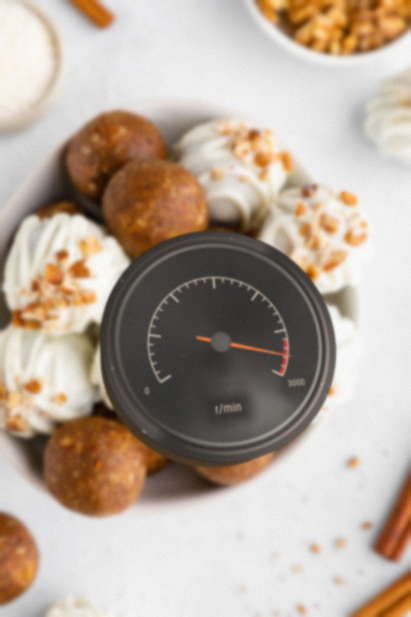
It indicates {"value": 2800, "unit": "rpm"}
